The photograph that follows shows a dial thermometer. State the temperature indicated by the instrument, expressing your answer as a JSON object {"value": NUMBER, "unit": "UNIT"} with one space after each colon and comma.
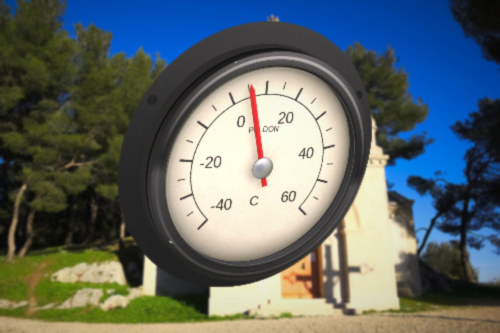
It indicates {"value": 5, "unit": "°C"}
